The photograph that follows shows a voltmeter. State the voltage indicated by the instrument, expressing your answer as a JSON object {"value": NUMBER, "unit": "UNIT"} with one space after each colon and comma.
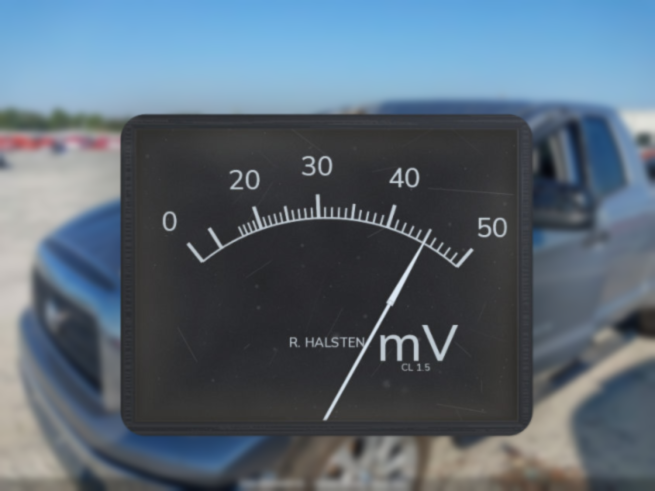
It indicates {"value": 45, "unit": "mV"}
